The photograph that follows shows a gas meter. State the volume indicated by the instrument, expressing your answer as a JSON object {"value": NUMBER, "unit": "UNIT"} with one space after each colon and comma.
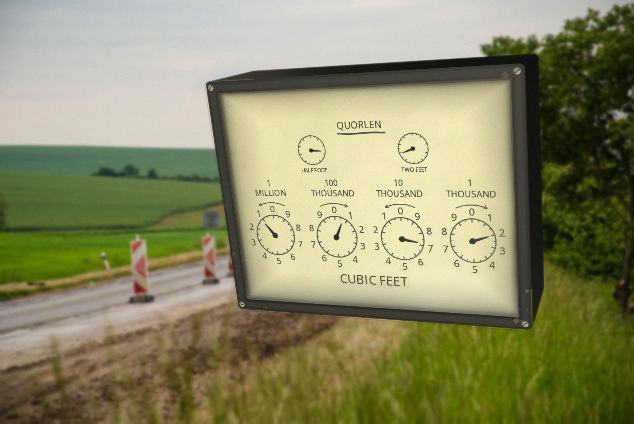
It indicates {"value": 107200, "unit": "ft³"}
